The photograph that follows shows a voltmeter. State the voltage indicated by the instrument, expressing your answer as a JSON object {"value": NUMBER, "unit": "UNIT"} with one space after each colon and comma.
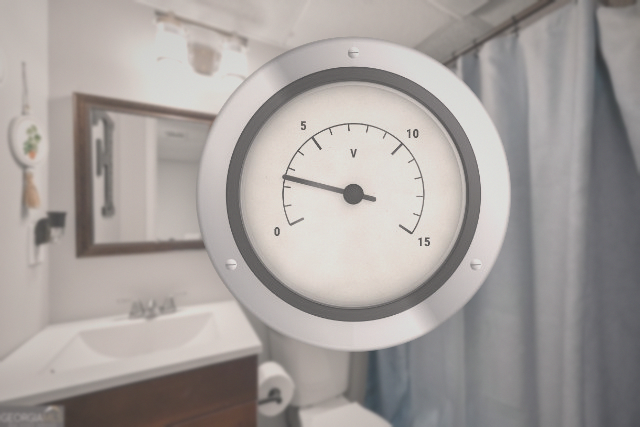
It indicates {"value": 2.5, "unit": "V"}
